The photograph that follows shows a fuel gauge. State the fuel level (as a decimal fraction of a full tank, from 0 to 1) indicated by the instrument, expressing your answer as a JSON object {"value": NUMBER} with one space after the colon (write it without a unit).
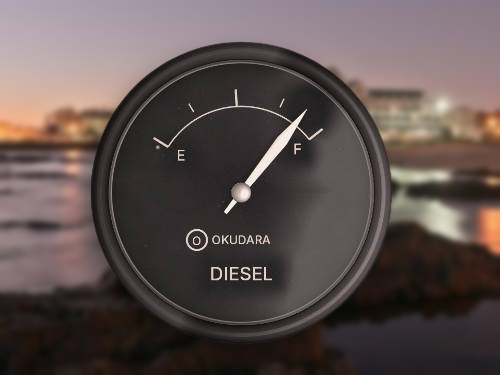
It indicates {"value": 0.875}
